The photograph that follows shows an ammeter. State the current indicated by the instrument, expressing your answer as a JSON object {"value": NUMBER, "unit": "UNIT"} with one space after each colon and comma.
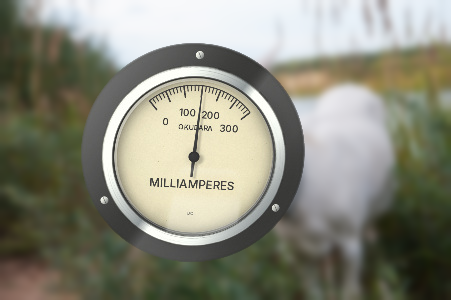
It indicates {"value": 150, "unit": "mA"}
